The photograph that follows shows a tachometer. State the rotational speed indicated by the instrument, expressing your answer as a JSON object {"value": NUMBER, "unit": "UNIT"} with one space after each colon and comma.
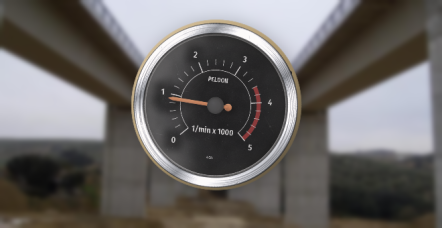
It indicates {"value": 900, "unit": "rpm"}
